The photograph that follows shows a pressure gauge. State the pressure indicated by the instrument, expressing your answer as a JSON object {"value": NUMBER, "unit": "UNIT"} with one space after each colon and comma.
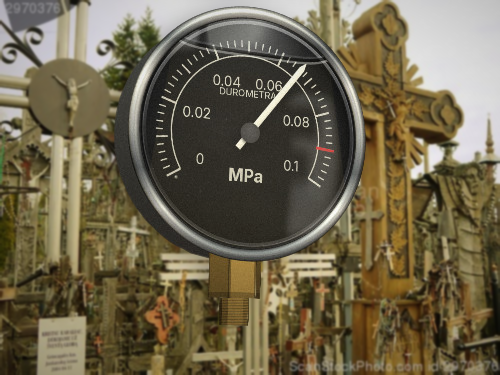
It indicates {"value": 0.066, "unit": "MPa"}
